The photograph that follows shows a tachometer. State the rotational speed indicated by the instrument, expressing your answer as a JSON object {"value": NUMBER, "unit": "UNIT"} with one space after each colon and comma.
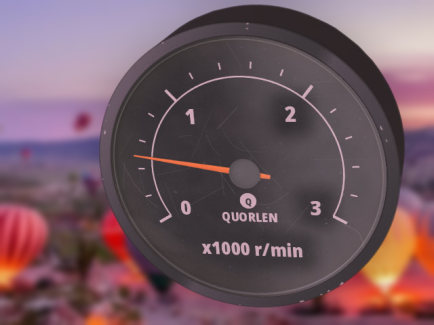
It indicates {"value": 500, "unit": "rpm"}
